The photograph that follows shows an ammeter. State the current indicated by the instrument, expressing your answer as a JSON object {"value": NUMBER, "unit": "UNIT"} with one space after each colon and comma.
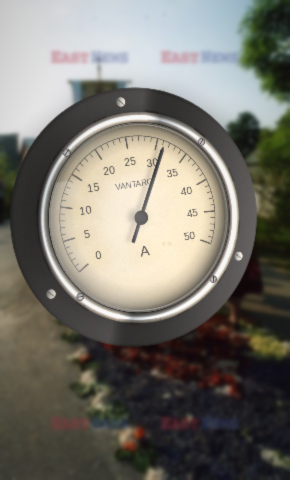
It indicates {"value": 31, "unit": "A"}
